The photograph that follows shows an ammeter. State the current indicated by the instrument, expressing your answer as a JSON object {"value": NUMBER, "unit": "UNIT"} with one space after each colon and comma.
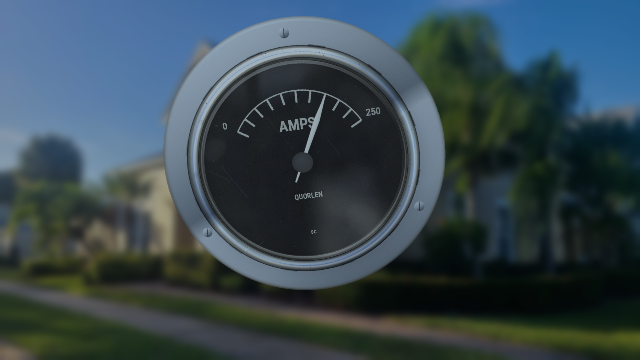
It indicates {"value": 175, "unit": "A"}
